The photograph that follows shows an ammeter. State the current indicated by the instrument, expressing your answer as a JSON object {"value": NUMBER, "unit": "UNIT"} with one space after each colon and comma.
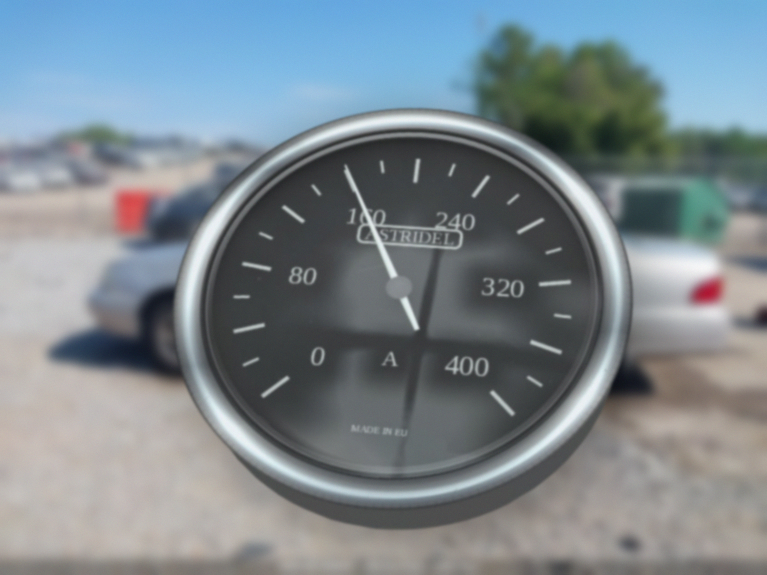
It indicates {"value": 160, "unit": "A"}
